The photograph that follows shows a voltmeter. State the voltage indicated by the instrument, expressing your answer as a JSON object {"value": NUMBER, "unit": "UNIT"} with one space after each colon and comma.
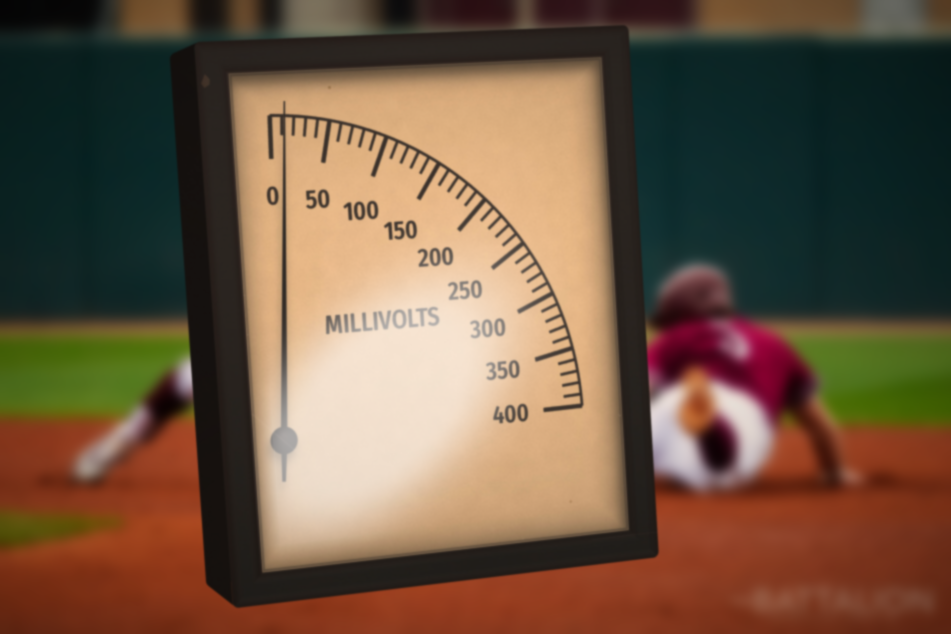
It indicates {"value": 10, "unit": "mV"}
